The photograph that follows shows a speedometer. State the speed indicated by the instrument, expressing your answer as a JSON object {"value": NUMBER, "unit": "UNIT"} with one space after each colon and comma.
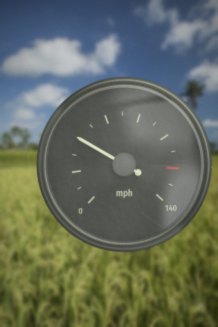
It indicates {"value": 40, "unit": "mph"}
